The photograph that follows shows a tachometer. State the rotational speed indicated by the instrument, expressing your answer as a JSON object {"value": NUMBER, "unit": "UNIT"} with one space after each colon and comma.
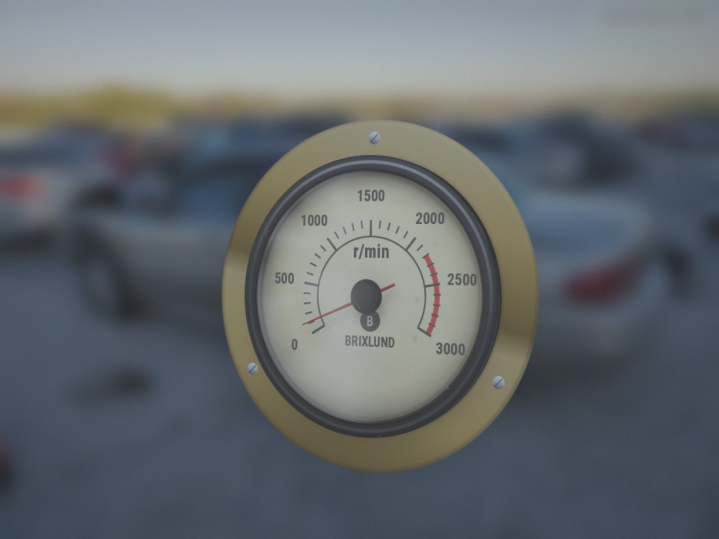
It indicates {"value": 100, "unit": "rpm"}
